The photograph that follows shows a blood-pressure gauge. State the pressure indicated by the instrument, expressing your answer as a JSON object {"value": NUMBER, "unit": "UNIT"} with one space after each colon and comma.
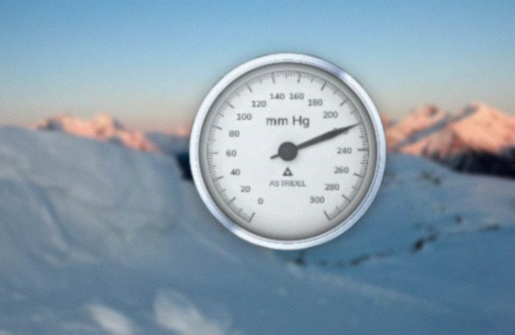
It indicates {"value": 220, "unit": "mmHg"}
